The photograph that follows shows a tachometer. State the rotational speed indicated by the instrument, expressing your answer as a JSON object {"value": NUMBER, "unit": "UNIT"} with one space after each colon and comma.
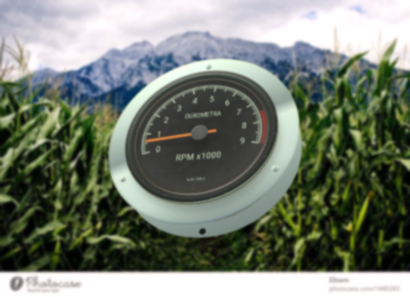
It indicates {"value": 500, "unit": "rpm"}
